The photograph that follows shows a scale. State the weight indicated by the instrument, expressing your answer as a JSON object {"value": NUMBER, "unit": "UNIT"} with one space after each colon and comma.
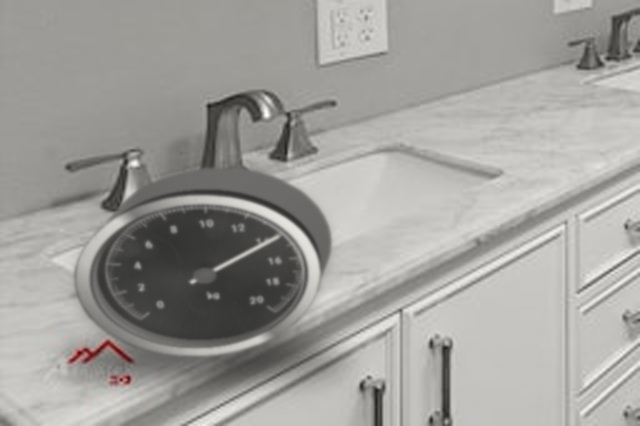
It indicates {"value": 14, "unit": "kg"}
